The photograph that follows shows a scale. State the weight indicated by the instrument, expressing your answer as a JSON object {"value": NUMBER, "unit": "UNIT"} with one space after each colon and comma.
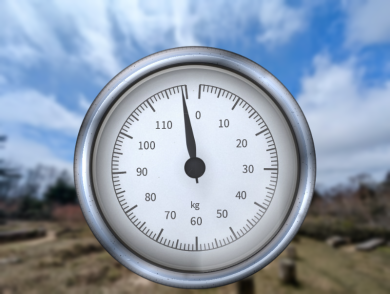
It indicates {"value": 119, "unit": "kg"}
